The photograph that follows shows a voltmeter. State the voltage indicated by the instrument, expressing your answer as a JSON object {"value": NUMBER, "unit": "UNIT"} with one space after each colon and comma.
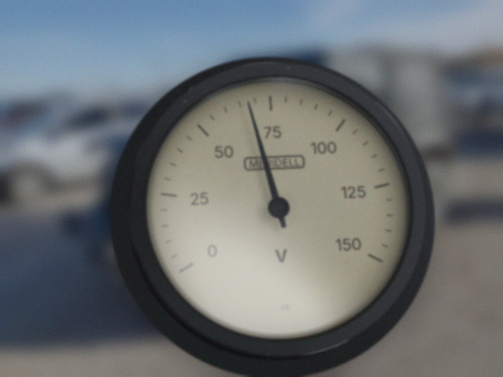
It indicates {"value": 67.5, "unit": "V"}
